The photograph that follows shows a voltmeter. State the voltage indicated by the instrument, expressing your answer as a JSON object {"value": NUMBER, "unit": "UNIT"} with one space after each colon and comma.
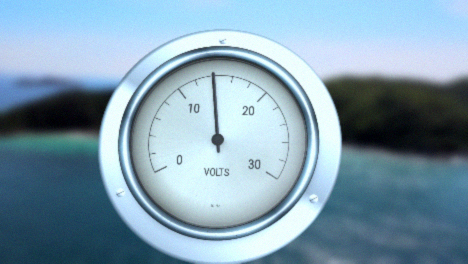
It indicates {"value": 14, "unit": "V"}
